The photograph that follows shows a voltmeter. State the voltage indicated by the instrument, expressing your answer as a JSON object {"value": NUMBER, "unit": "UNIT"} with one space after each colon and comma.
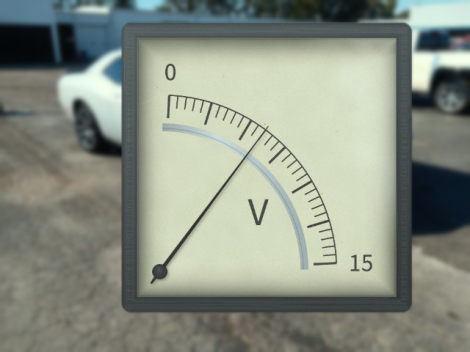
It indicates {"value": 6, "unit": "V"}
